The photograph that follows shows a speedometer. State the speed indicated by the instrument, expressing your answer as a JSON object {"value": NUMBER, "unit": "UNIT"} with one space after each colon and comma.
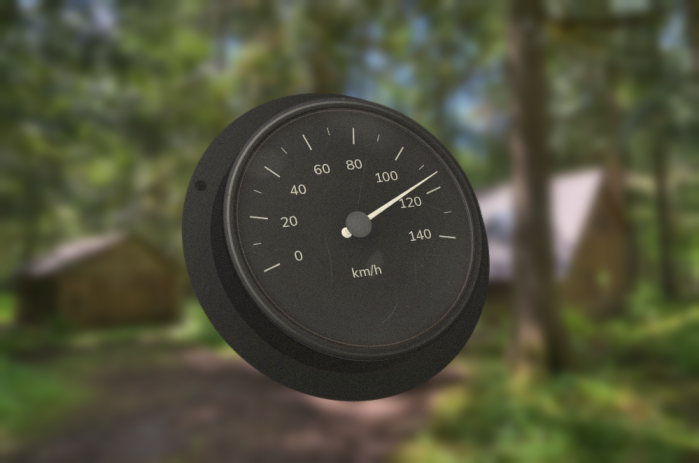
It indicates {"value": 115, "unit": "km/h"}
